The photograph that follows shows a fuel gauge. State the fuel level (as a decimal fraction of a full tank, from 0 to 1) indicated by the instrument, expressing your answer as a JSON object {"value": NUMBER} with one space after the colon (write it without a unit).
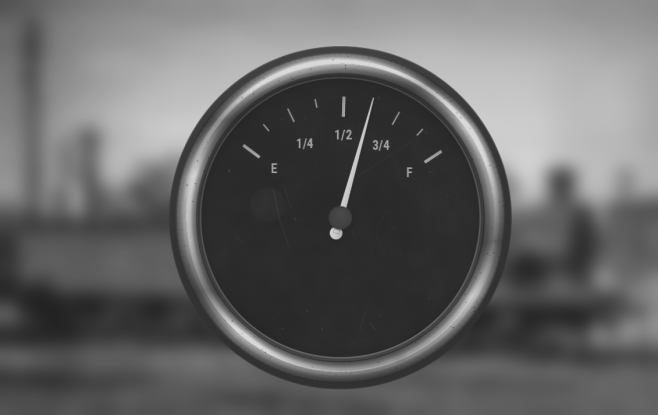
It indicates {"value": 0.625}
